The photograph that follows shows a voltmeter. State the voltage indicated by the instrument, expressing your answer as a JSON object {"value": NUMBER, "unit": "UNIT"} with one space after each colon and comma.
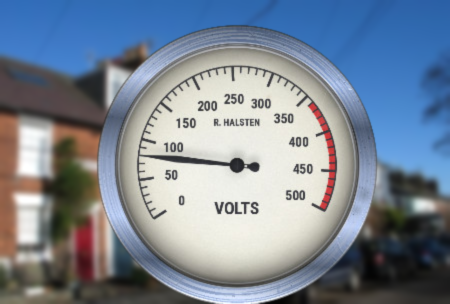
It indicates {"value": 80, "unit": "V"}
